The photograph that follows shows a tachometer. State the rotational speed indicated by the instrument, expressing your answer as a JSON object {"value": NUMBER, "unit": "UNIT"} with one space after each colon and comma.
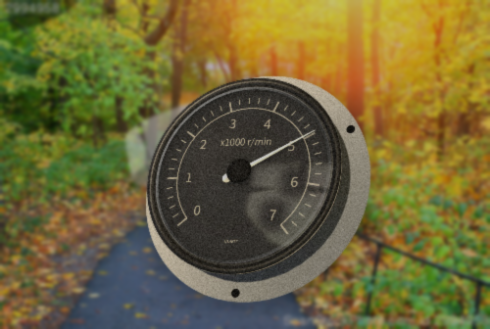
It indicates {"value": 5000, "unit": "rpm"}
